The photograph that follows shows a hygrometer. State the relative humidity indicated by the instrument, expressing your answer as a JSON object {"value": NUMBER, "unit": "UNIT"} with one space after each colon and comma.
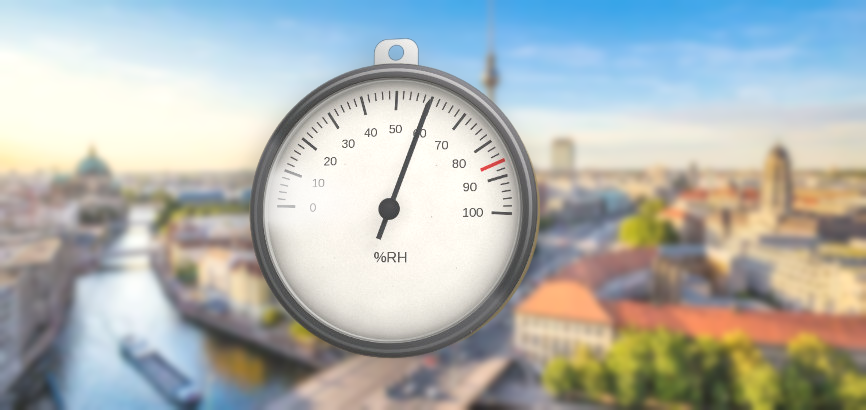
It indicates {"value": 60, "unit": "%"}
